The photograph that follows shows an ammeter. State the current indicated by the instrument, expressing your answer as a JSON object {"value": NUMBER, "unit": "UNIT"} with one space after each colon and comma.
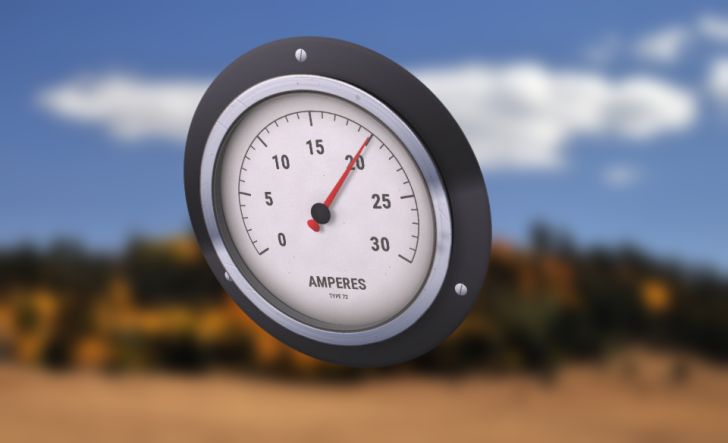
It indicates {"value": 20, "unit": "A"}
